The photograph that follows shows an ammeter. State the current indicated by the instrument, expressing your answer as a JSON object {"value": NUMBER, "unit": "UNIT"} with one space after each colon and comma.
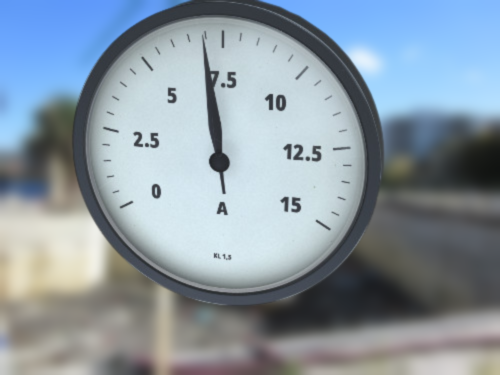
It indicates {"value": 7, "unit": "A"}
